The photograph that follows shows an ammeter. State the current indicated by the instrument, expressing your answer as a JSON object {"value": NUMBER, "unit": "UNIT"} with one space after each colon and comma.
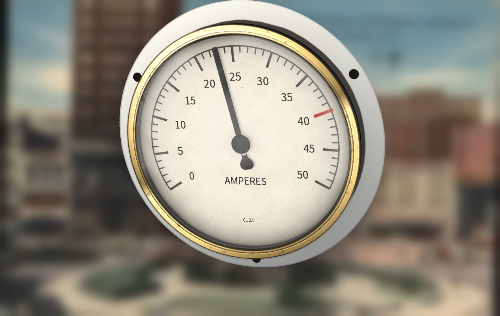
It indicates {"value": 23, "unit": "A"}
